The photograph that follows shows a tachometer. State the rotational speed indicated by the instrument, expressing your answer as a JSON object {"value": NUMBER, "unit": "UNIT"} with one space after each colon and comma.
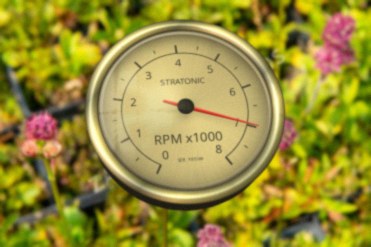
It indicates {"value": 7000, "unit": "rpm"}
